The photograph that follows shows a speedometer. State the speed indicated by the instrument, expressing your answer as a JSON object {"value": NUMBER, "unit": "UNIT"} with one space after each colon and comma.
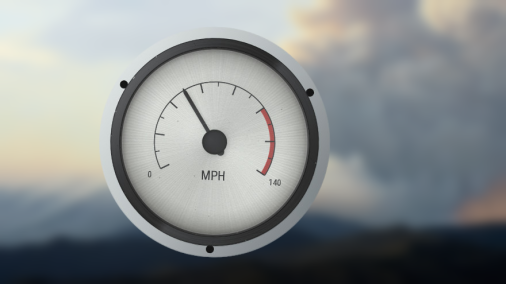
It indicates {"value": 50, "unit": "mph"}
